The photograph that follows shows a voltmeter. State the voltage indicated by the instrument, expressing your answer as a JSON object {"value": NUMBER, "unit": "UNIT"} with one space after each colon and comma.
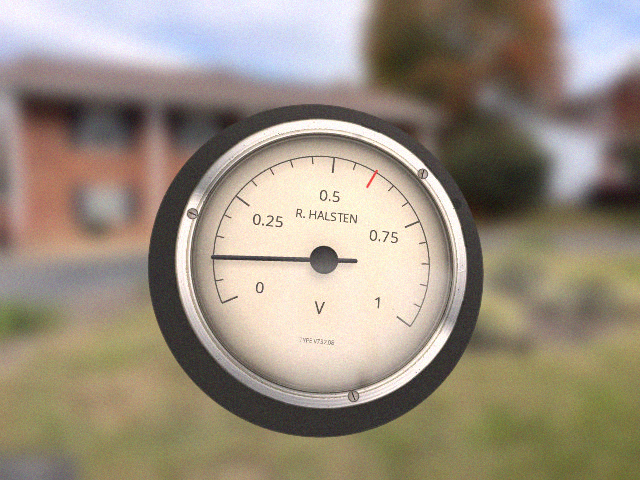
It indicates {"value": 0.1, "unit": "V"}
